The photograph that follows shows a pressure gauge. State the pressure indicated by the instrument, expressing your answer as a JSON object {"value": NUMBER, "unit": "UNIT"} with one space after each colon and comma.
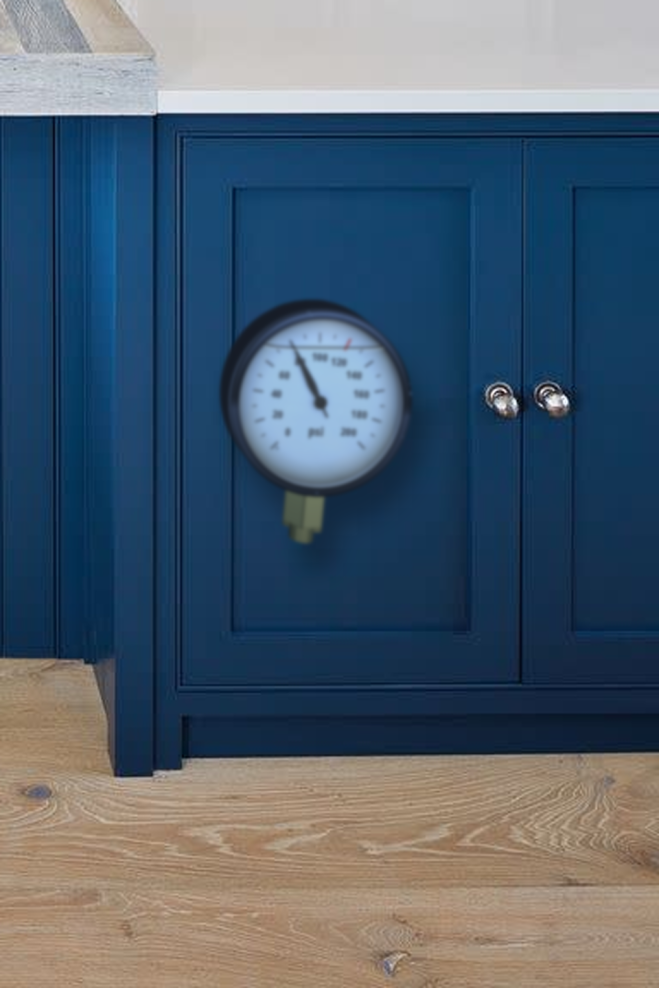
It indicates {"value": 80, "unit": "psi"}
